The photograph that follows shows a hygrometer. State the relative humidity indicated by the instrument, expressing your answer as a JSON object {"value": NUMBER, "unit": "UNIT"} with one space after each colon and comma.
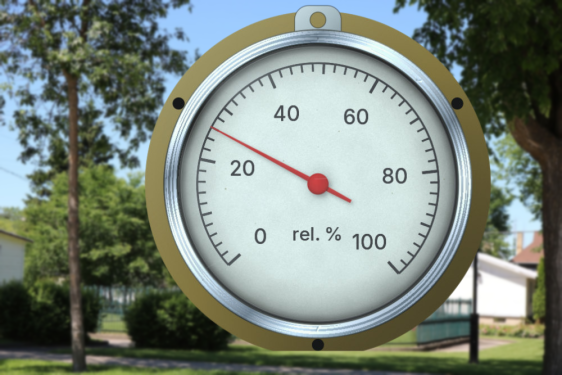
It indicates {"value": 26, "unit": "%"}
